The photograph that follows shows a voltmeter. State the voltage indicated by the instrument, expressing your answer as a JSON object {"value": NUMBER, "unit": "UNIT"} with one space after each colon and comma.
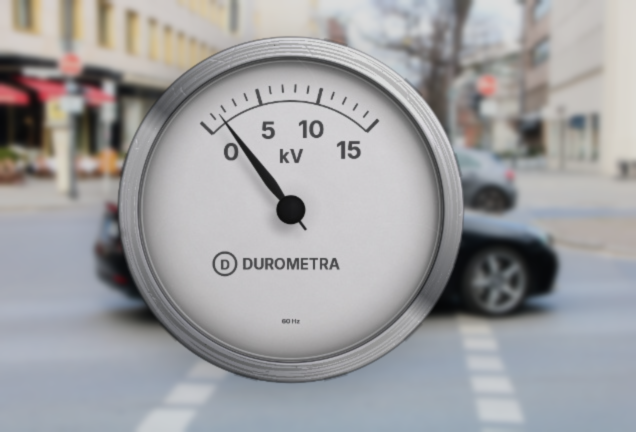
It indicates {"value": 1.5, "unit": "kV"}
